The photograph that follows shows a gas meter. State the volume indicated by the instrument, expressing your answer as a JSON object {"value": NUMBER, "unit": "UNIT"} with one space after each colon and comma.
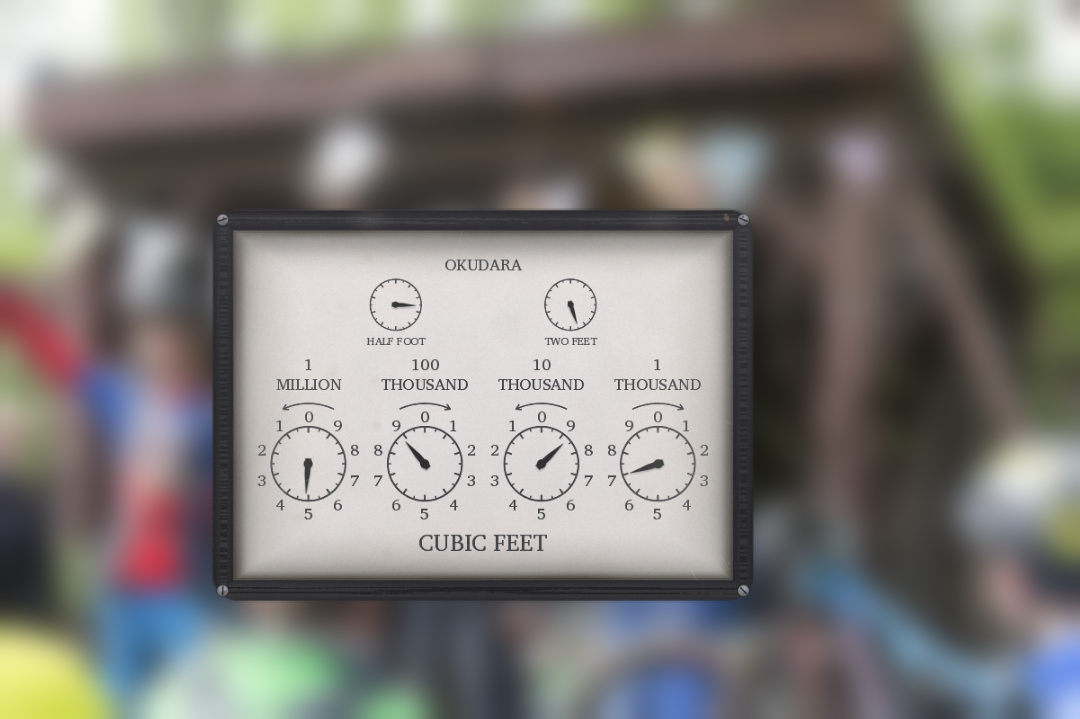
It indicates {"value": 488700, "unit": "ft³"}
